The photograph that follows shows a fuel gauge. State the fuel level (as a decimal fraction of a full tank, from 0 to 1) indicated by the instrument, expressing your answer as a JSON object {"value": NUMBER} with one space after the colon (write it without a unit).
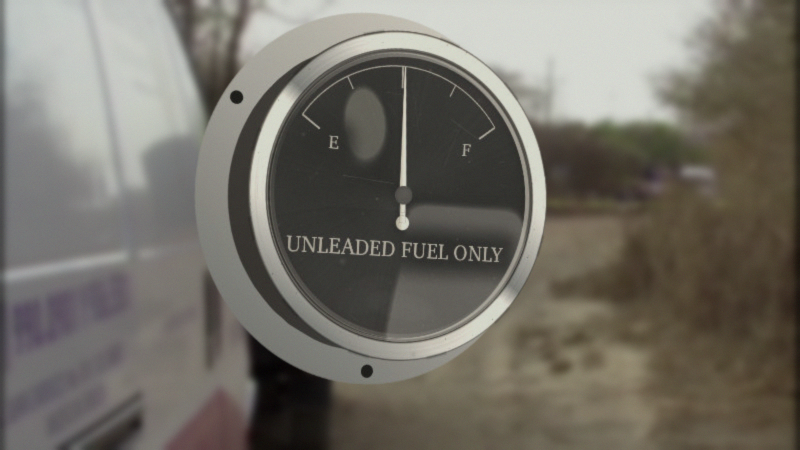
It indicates {"value": 0.5}
